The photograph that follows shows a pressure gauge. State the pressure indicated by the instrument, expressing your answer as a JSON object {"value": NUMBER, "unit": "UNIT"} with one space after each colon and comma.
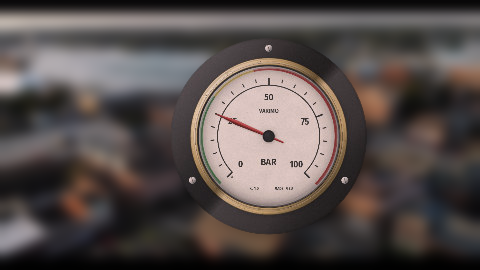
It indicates {"value": 25, "unit": "bar"}
